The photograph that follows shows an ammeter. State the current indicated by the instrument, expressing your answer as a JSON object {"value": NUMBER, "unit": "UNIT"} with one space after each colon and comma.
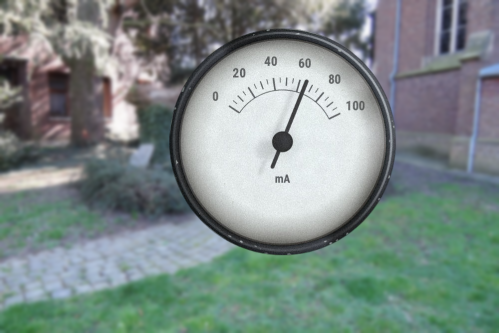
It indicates {"value": 65, "unit": "mA"}
